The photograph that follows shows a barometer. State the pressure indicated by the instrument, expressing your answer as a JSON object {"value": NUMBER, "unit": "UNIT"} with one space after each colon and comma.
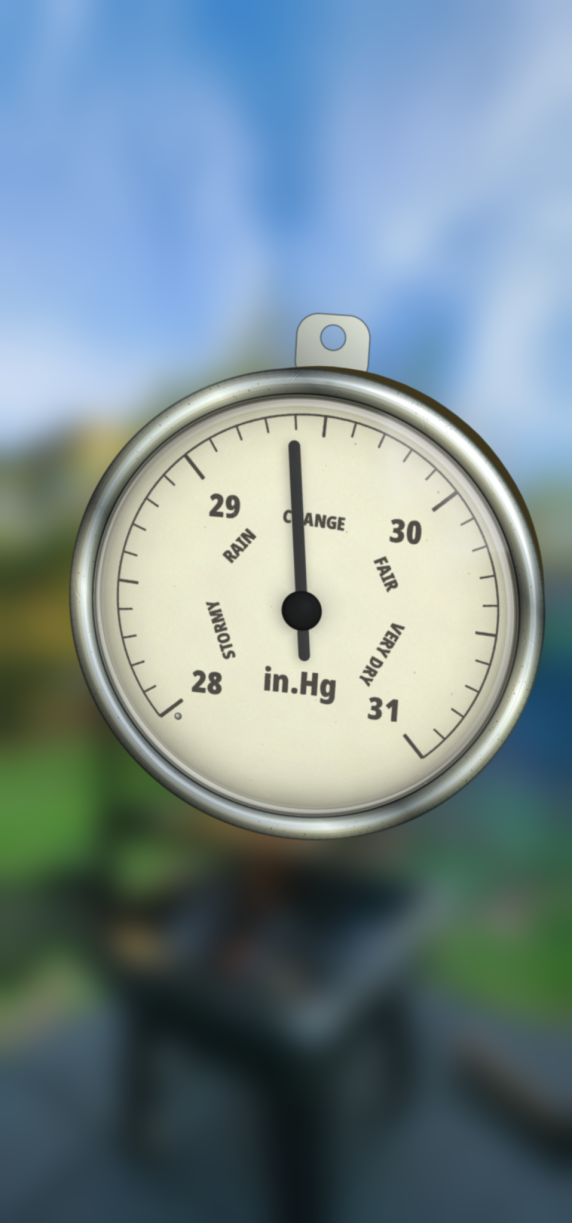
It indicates {"value": 29.4, "unit": "inHg"}
